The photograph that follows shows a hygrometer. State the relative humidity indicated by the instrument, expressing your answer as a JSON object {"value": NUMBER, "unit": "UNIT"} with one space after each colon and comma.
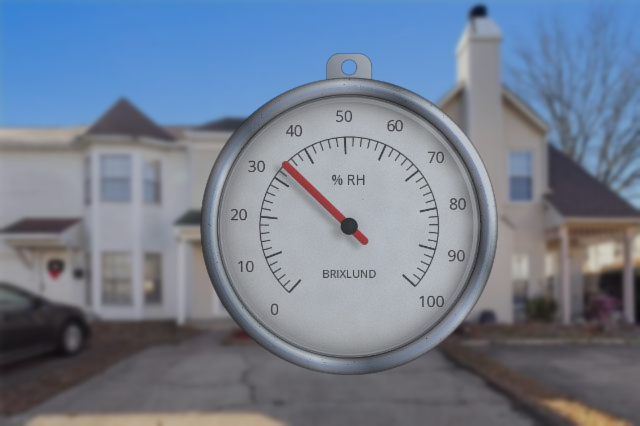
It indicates {"value": 34, "unit": "%"}
